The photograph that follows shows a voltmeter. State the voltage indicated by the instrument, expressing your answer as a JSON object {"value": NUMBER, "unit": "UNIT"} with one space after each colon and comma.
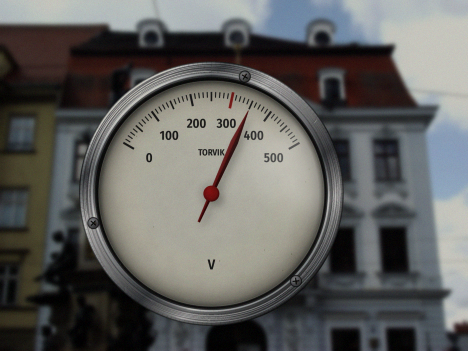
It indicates {"value": 350, "unit": "V"}
